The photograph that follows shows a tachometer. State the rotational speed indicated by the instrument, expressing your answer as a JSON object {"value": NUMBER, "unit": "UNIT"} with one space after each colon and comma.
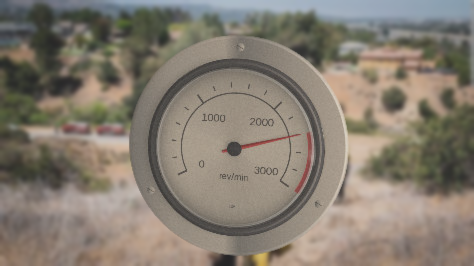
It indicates {"value": 2400, "unit": "rpm"}
